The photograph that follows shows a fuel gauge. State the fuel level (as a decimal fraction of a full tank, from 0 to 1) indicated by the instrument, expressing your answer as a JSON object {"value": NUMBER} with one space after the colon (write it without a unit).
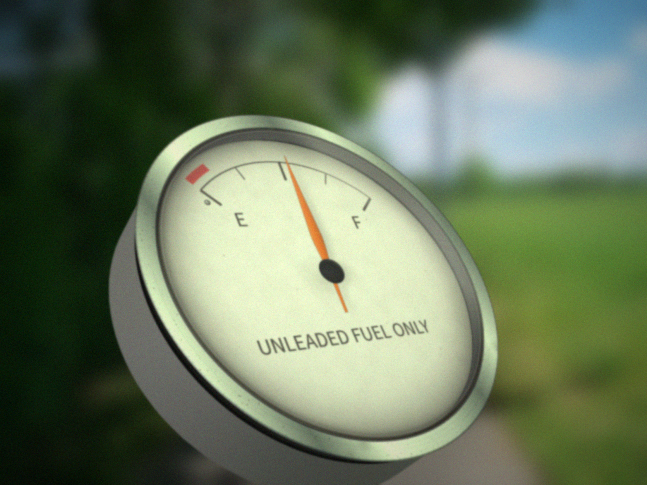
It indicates {"value": 0.5}
